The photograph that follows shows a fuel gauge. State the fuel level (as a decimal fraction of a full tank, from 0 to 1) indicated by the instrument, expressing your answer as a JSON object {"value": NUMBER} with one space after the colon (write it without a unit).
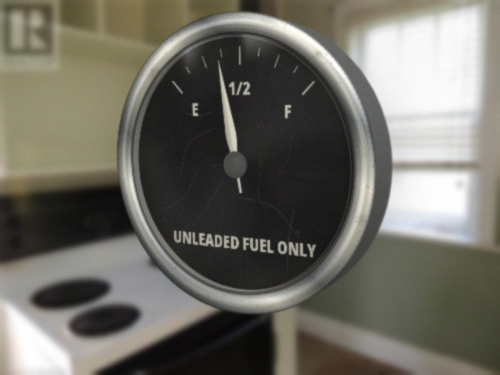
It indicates {"value": 0.375}
